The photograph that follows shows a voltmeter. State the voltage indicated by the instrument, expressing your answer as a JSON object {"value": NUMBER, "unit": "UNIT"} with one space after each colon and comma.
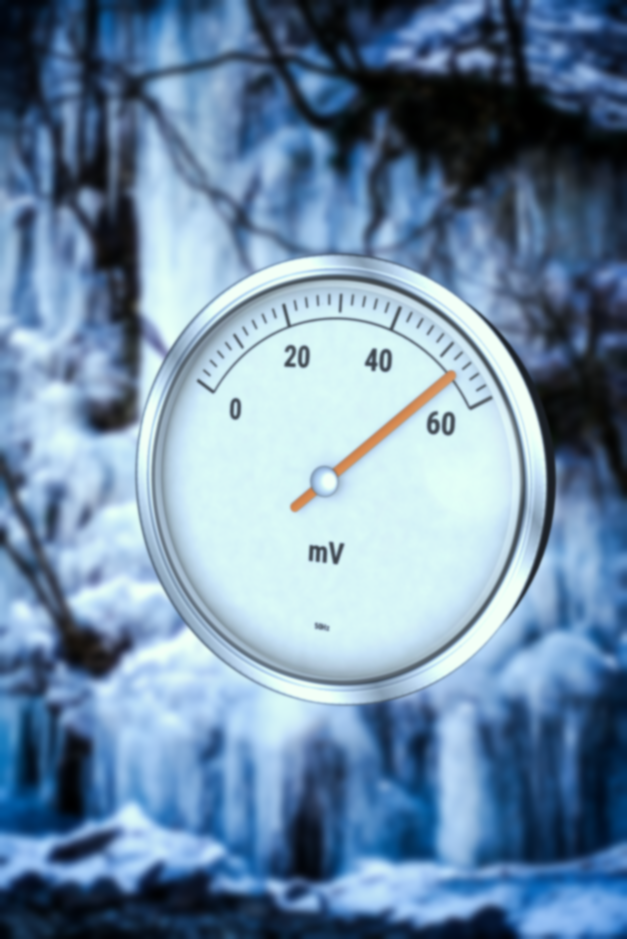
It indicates {"value": 54, "unit": "mV"}
